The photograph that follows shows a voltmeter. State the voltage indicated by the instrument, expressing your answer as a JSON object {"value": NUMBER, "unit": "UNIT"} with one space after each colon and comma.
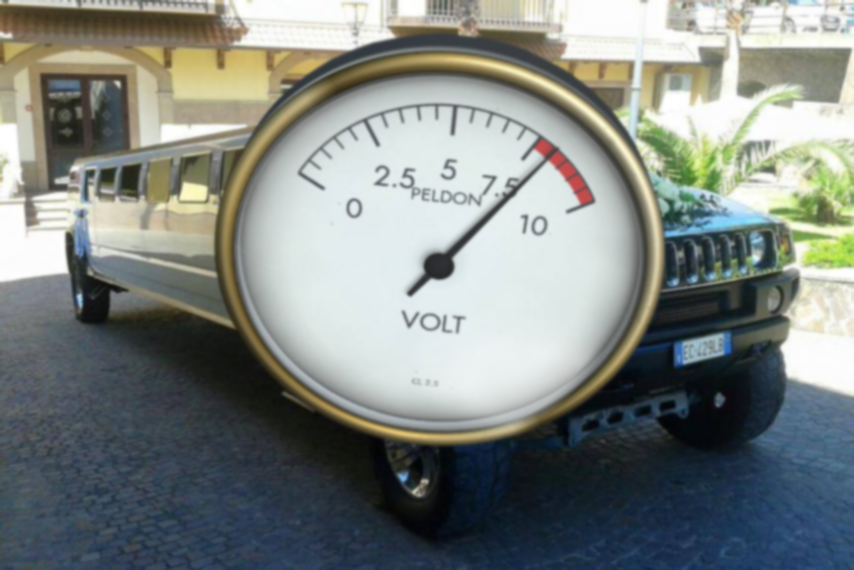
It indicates {"value": 8, "unit": "V"}
